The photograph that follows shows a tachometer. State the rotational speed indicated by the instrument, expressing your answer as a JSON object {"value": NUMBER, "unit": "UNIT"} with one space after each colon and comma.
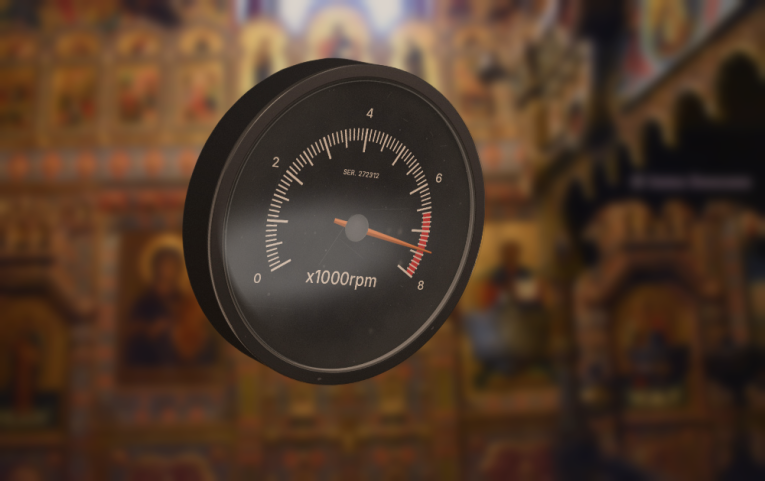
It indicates {"value": 7400, "unit": "rpm"}
